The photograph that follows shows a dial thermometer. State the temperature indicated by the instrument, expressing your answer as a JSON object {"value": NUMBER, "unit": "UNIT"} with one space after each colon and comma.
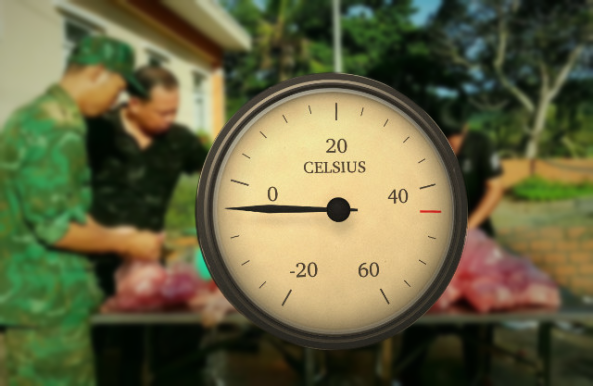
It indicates {"value": -4, "unit": "°C"}
